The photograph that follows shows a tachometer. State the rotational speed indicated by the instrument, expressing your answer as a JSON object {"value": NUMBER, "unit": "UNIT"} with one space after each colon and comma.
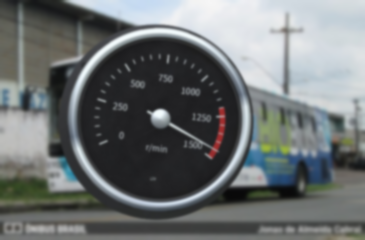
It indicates {"value": 1450, "unit": "rpm"}
